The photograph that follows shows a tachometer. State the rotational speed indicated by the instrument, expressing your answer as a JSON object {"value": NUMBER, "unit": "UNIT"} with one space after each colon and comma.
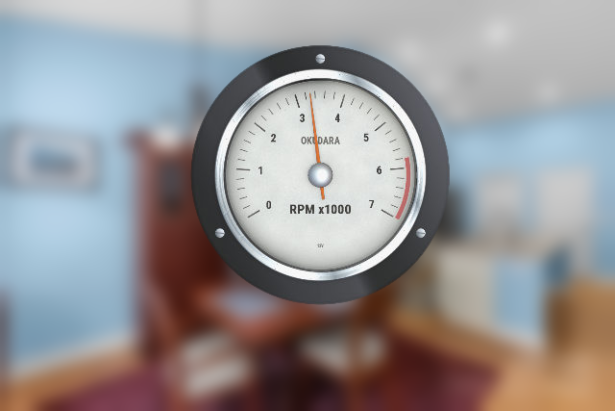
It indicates {"value": 3300, "unit": "rpm"}
